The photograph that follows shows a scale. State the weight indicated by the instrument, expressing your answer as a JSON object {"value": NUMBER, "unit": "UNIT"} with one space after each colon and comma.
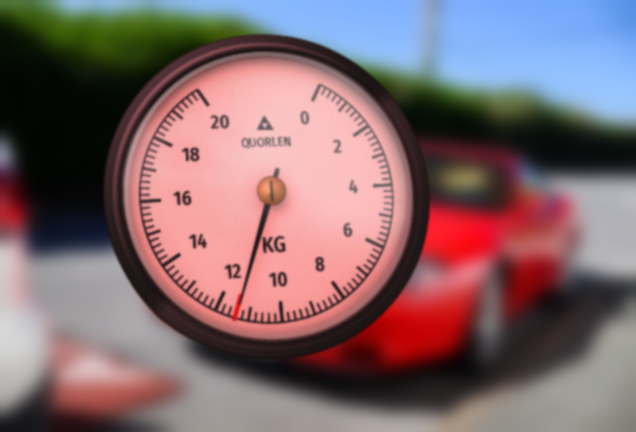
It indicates {"value": 11.4, "unit": "kg"}
